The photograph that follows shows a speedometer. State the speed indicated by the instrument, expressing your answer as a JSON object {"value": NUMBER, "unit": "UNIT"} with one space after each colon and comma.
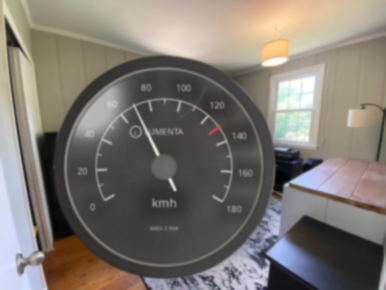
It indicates {"value": 70, "unit": "km/h"}
